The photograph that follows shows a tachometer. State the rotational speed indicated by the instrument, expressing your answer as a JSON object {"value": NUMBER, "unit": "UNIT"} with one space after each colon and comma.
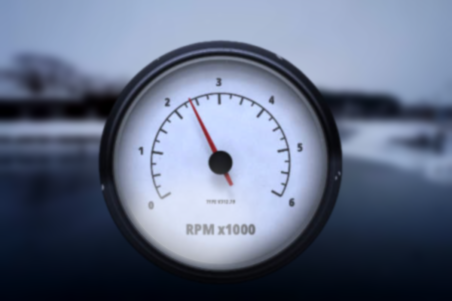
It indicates {"value": 2375, "unit": "rpm"}
